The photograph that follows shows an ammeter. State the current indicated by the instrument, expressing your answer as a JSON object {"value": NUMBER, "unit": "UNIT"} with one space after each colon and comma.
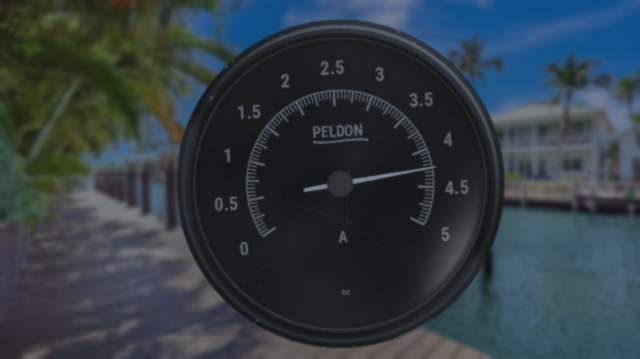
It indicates {"value": 4.25, "unit": "A"}
